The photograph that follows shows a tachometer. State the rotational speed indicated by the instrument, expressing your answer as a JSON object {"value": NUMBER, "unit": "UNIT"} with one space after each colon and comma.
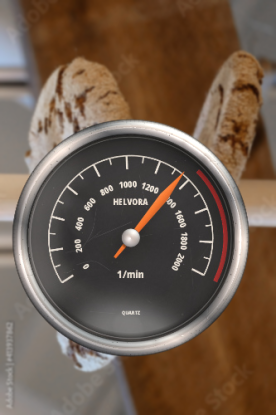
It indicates {"value": 1350, "unit": "rpm"}
